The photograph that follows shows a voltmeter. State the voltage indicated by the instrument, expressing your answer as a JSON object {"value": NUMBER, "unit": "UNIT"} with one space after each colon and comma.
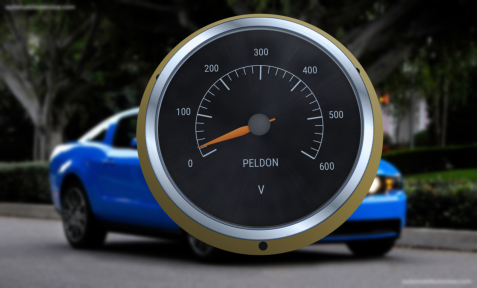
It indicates {"value": 20, "unit": "V"}
